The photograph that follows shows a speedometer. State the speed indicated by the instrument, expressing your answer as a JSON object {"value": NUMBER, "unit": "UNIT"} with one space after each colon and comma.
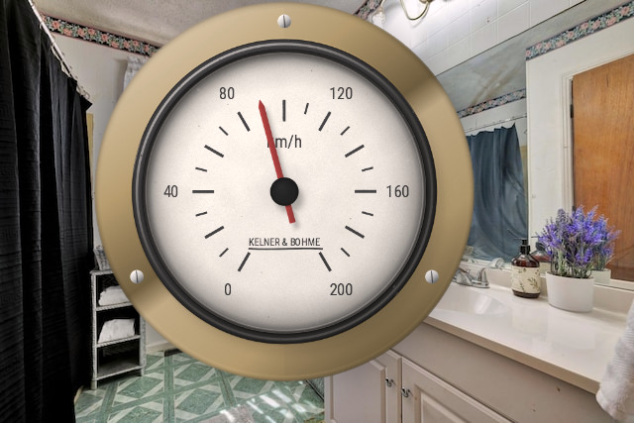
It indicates {"value": 90, "unit": "km/h"}
